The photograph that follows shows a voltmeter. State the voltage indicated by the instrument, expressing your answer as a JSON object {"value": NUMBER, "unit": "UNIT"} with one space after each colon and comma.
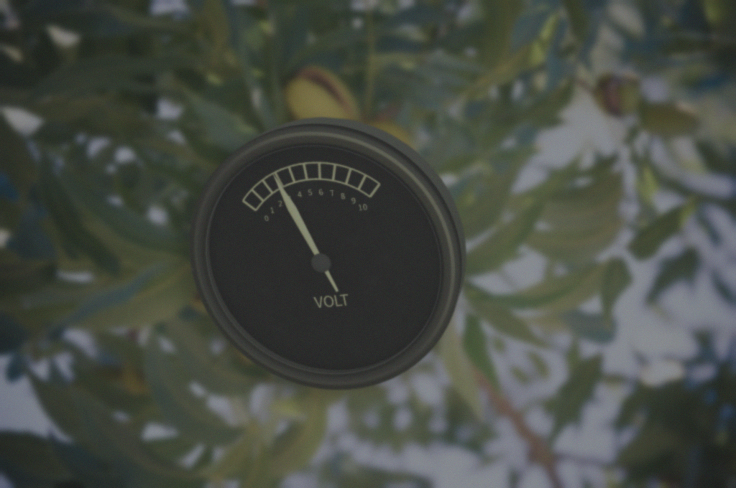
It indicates {"value": 3, "unit": "V"}
